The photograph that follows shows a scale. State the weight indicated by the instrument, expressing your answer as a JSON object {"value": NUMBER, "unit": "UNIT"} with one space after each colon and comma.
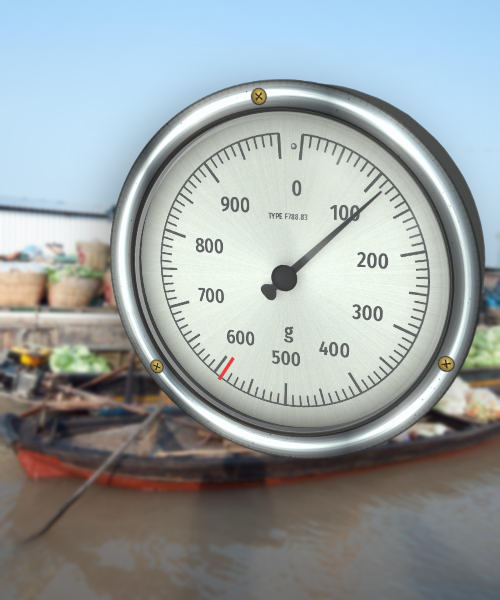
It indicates {"value": 115, "unit": "g"}
